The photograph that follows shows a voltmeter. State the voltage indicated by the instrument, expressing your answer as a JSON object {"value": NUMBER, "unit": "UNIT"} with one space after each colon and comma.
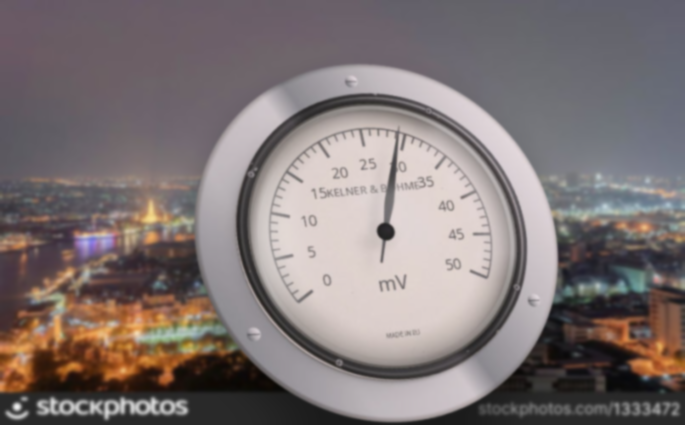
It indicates {"value": 29, "unit": "mV"}
